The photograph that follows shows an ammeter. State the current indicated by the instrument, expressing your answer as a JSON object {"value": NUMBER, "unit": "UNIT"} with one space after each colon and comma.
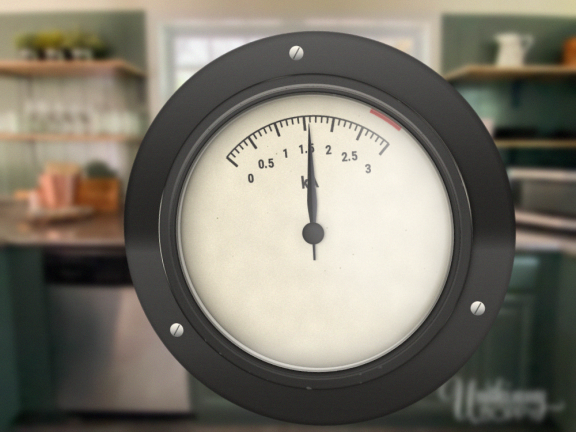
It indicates {"value": 1.6, "unit": "kA"}
